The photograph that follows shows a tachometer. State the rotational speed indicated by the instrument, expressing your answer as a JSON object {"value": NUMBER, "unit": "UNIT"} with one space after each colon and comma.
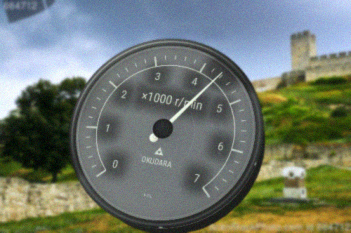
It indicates {"value": 4400, "unit": "rpm"}
